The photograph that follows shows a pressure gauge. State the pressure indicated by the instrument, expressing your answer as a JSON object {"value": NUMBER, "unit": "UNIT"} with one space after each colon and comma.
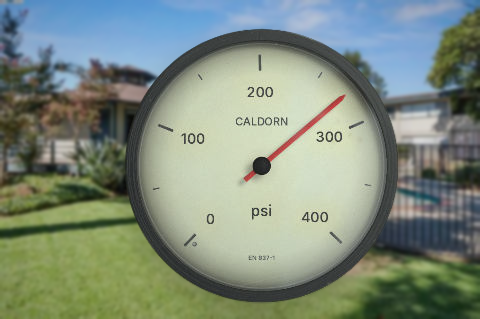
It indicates {"value": 275, "unit": "psi"}
